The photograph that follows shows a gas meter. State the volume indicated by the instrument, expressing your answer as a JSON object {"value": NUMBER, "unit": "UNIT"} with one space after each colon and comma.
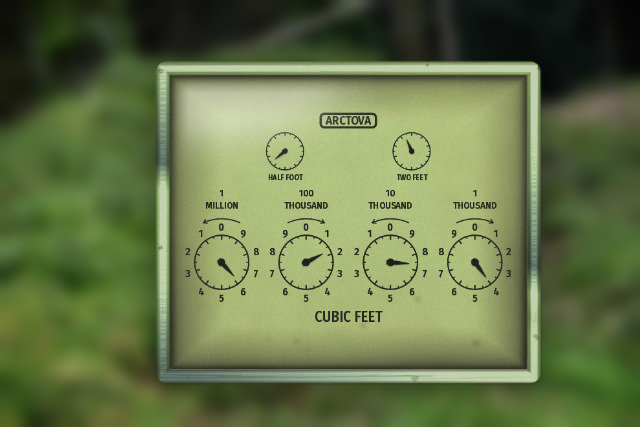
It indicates {"value": 617400, "unit": "ft³"}
